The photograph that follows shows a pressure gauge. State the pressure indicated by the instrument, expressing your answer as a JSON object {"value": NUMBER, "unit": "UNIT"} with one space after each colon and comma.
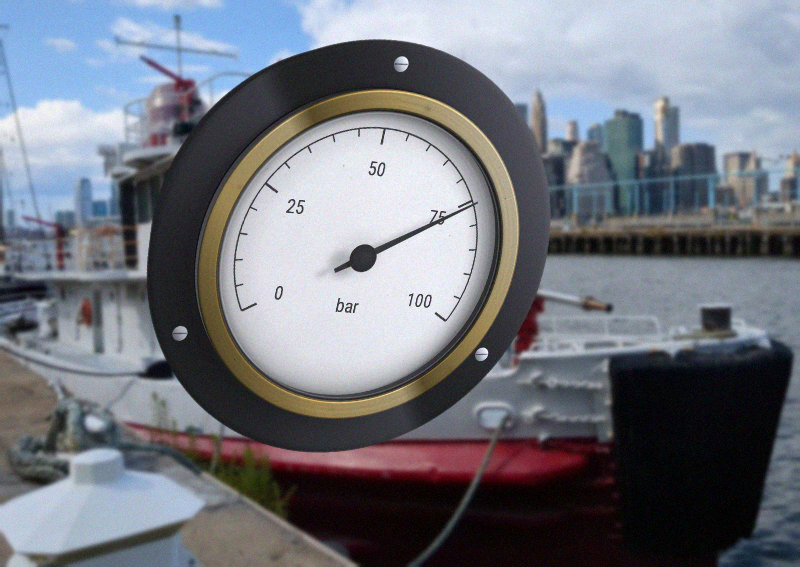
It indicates {"value": 75, "unit": "bar"}
